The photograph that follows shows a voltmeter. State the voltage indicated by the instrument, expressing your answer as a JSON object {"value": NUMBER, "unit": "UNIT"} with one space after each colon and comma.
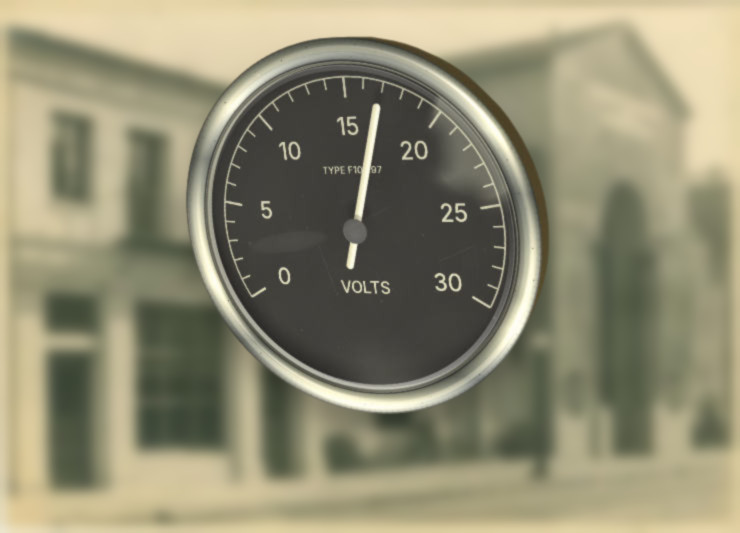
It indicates {"value": 17, "unit": "V"}
